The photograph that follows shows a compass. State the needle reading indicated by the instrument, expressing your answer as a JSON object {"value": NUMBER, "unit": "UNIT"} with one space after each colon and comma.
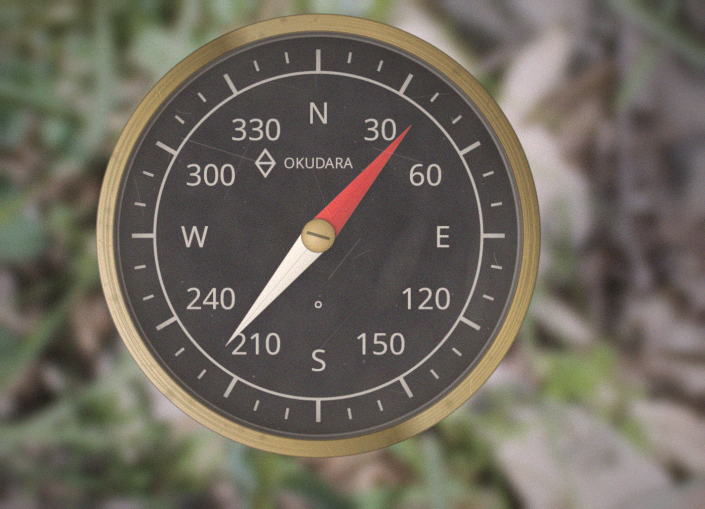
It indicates {"value": 40, "unit": "°"}
